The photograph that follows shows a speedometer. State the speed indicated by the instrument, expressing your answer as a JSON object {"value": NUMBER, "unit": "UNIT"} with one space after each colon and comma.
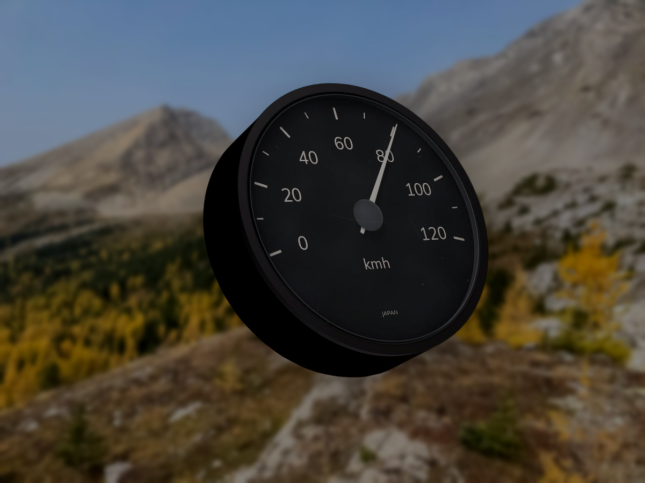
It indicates {"value": 80, "unit": "km/h"}
